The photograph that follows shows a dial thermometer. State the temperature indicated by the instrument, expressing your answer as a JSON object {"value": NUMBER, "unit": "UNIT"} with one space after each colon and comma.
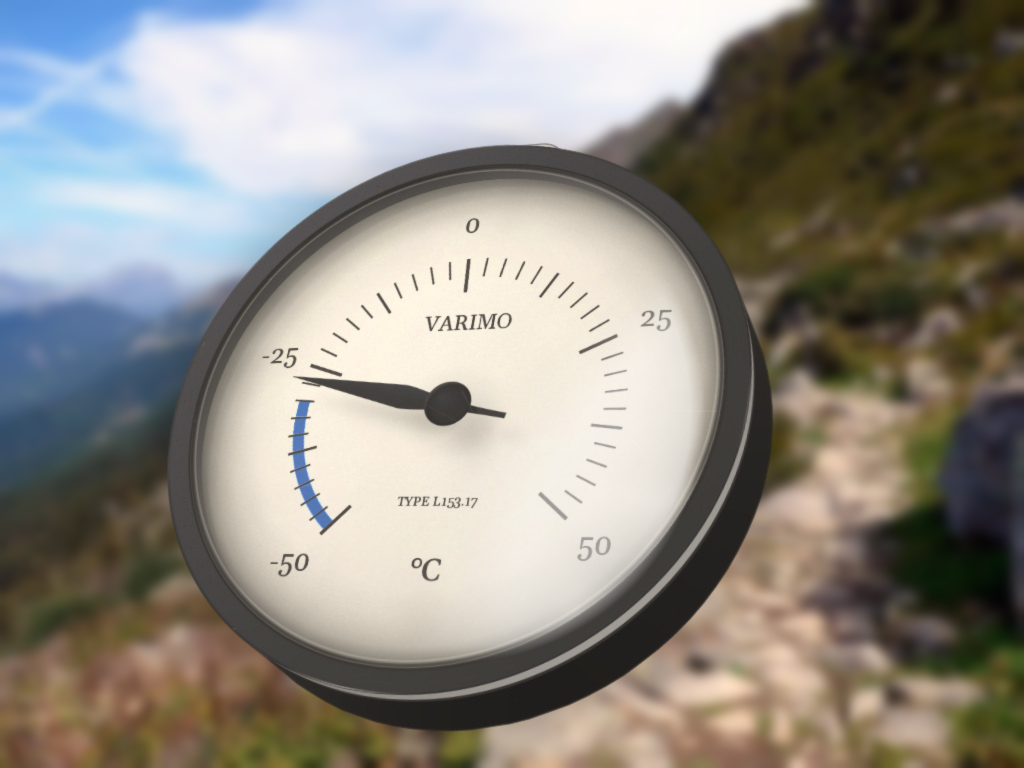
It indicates {"value": -27.5, "unit": "°C"}
